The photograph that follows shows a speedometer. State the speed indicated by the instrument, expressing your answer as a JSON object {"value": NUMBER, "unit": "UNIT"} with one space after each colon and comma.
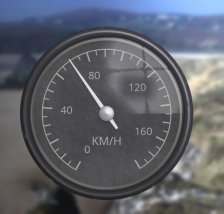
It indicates {"value": 70, "unit": "km/h"}
